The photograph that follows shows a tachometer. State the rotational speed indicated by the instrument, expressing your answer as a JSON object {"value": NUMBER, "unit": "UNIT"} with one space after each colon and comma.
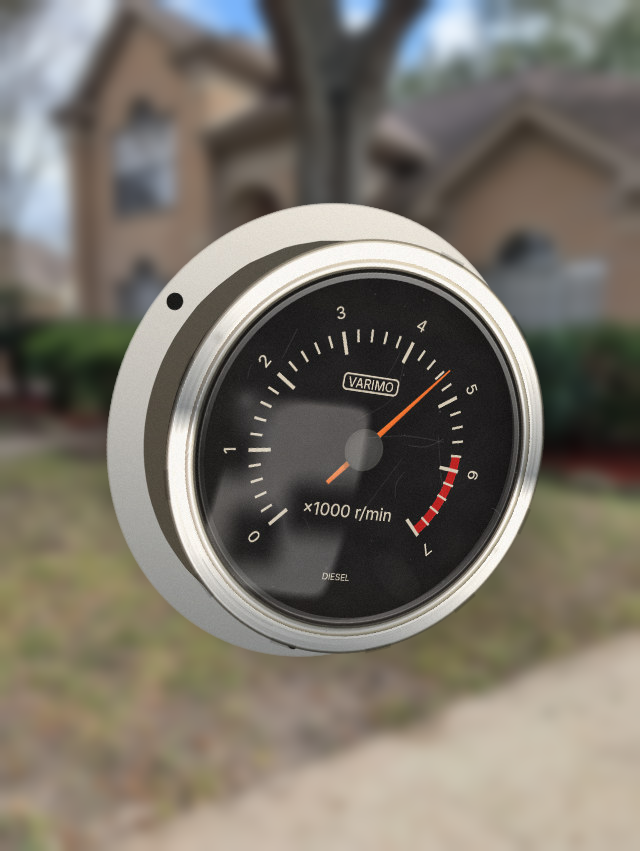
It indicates {"value": 4600, "unit": "rpm"}
